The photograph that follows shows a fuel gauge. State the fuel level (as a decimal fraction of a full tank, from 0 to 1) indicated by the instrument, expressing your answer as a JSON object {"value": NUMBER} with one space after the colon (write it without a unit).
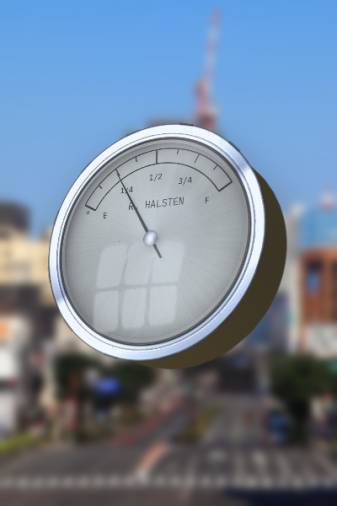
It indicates {"value": 0.25}
